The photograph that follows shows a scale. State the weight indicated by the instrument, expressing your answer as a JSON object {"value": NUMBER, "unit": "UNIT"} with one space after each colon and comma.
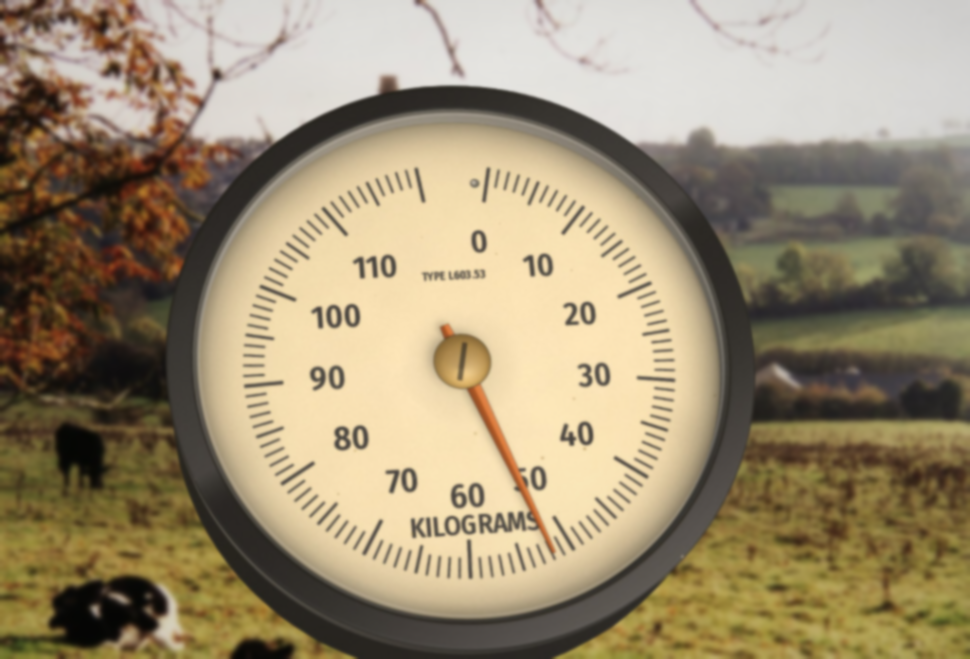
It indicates {"value": 52, "unit": "kg"}
